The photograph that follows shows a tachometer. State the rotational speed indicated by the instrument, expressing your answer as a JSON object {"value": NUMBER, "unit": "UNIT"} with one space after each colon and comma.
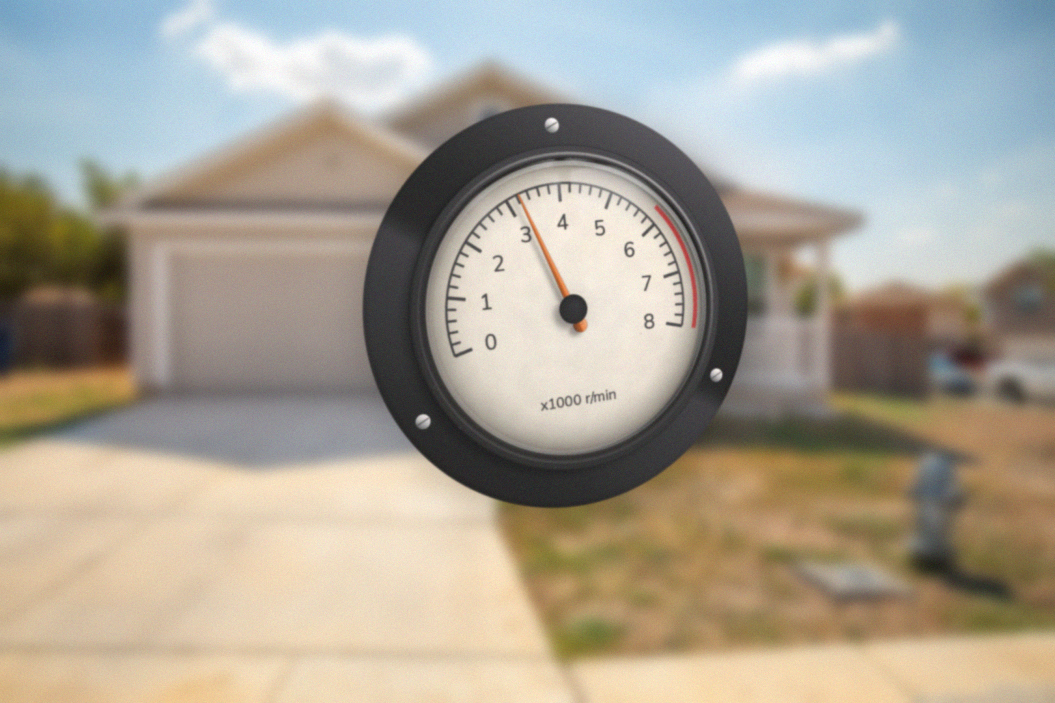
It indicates {"value": 3200, "unit": "rpm"}
